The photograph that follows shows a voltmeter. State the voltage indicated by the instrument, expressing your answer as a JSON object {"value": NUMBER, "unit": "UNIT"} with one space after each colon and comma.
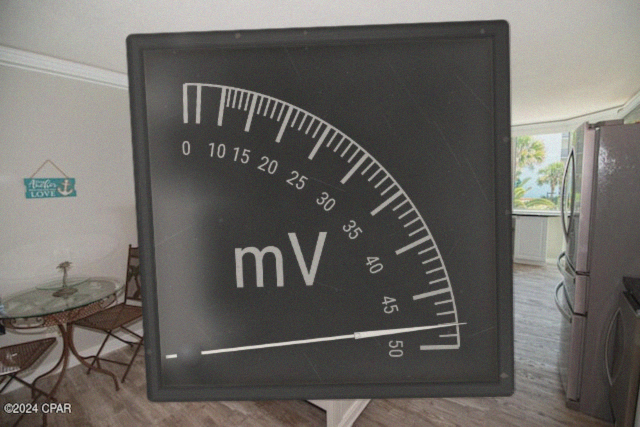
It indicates {"value": 48, "unit": "mV"}
